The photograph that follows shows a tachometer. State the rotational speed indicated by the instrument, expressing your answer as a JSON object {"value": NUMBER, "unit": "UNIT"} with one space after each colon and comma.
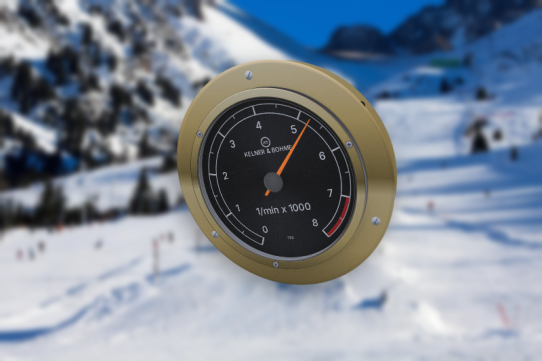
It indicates {"value": 5250, "unit": "rpm"}
